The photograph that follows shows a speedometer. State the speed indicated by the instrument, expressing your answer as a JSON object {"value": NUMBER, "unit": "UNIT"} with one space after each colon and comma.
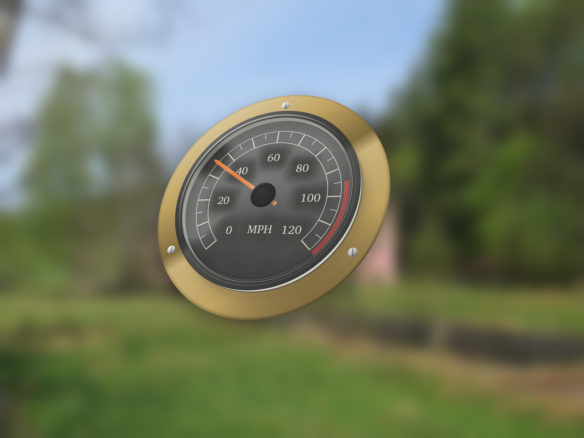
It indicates {"value": 35, "unit": "mph"}
